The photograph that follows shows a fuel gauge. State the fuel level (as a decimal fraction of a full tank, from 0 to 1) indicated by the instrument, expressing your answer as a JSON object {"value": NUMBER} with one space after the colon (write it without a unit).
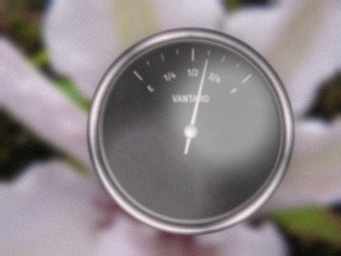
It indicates {"value": 0.625}
